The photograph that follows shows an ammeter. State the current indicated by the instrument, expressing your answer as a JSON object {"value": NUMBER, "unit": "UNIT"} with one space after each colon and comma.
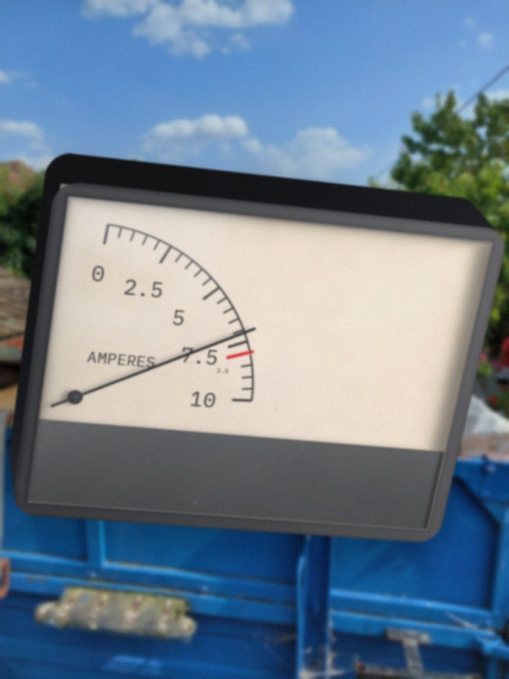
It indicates {"value": 7, "unit": "A"}
